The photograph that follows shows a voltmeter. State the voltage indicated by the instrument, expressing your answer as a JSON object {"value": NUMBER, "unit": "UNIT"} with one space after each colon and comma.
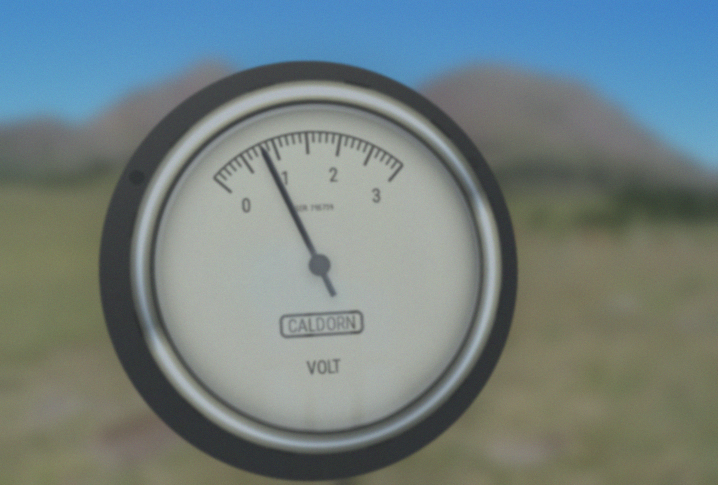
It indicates {"value": 0.8, "unit": "V"}
